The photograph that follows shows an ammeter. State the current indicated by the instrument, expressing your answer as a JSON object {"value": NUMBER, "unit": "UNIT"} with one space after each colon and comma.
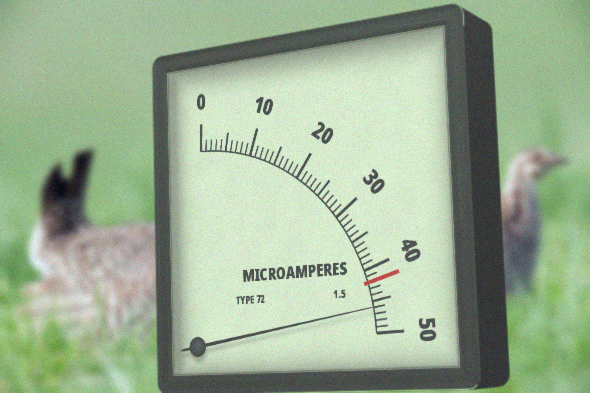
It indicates {"value": 46, "unit": "µA"}
